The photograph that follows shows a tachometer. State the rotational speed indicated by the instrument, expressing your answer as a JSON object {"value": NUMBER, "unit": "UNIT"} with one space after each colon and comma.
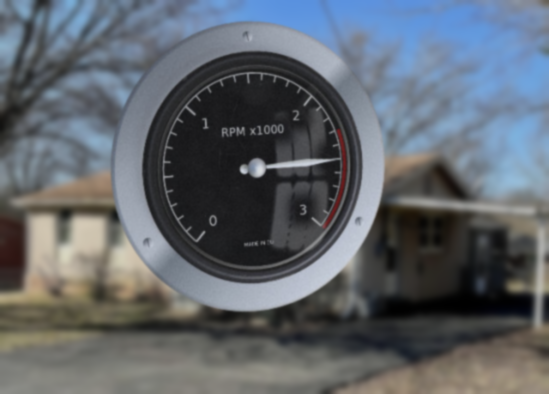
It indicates {"value": 2500, "unit": "rpm"}
